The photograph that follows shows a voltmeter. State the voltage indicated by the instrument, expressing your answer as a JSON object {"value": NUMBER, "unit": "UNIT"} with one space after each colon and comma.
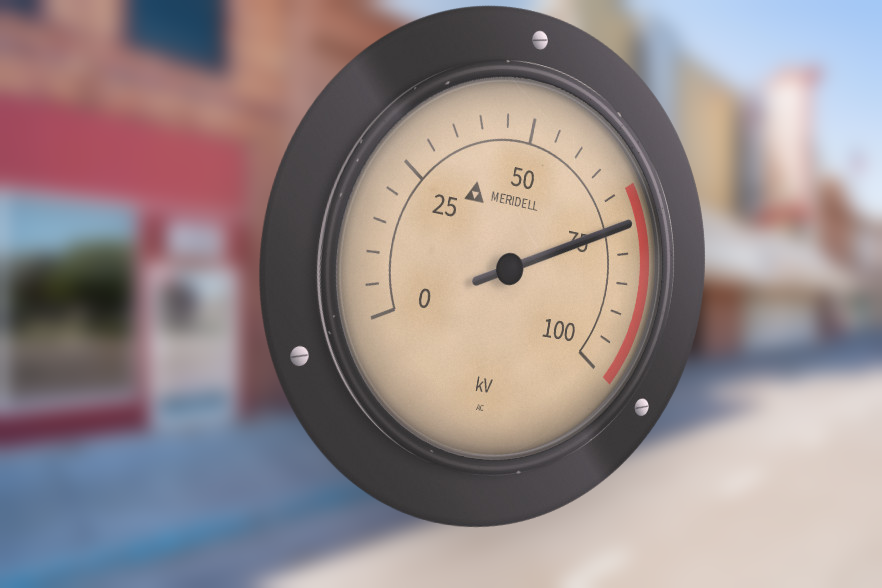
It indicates {"value": 75, "unit": "kV"}
